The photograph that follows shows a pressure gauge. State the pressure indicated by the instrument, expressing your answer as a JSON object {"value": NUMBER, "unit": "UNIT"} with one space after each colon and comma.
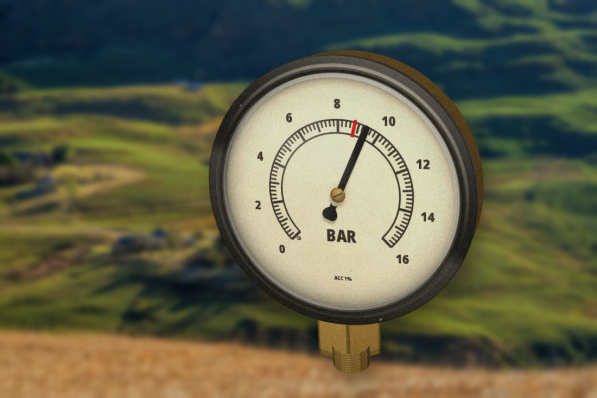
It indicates {"value": 9.4, "unit": "bar"}
